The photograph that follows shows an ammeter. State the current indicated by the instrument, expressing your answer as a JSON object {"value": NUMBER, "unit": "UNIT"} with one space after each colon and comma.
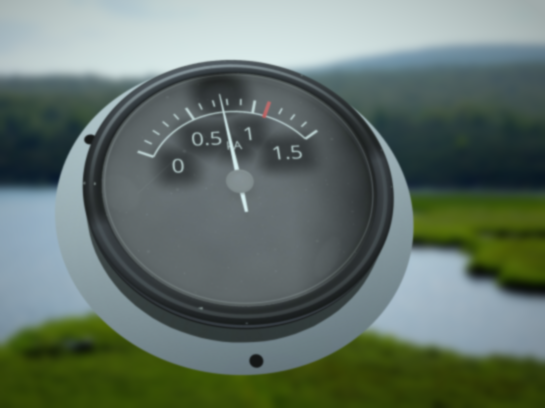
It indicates {"value": 0.75, "unit": "kA"}
